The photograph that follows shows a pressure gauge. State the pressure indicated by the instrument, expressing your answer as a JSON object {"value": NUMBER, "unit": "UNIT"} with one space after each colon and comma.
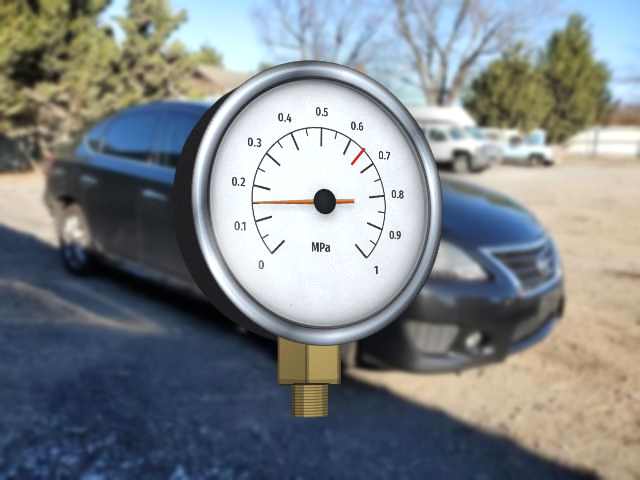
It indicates {"value": 0.15, "unit": "MPa"}
